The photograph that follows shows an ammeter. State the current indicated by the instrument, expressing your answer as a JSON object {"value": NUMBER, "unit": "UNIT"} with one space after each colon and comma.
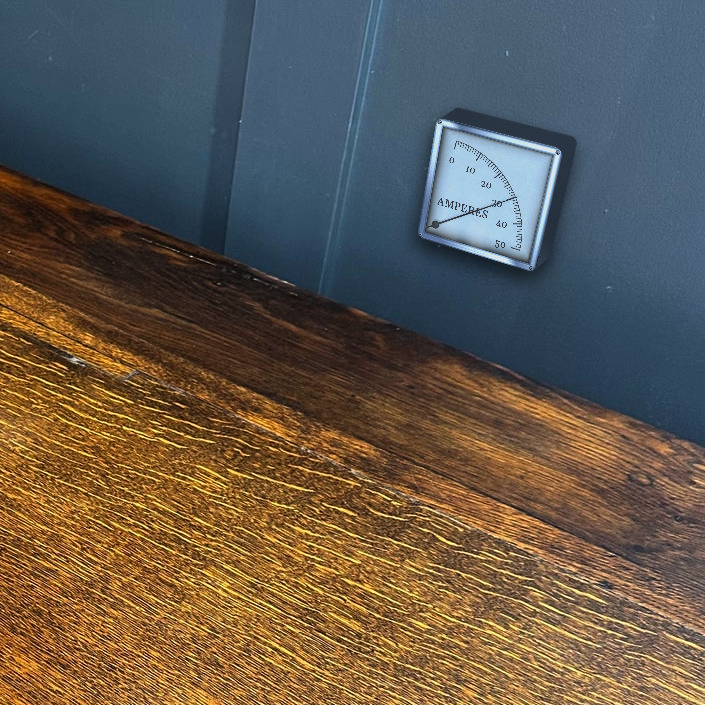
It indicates {"value": 30, "unit": "A"}
